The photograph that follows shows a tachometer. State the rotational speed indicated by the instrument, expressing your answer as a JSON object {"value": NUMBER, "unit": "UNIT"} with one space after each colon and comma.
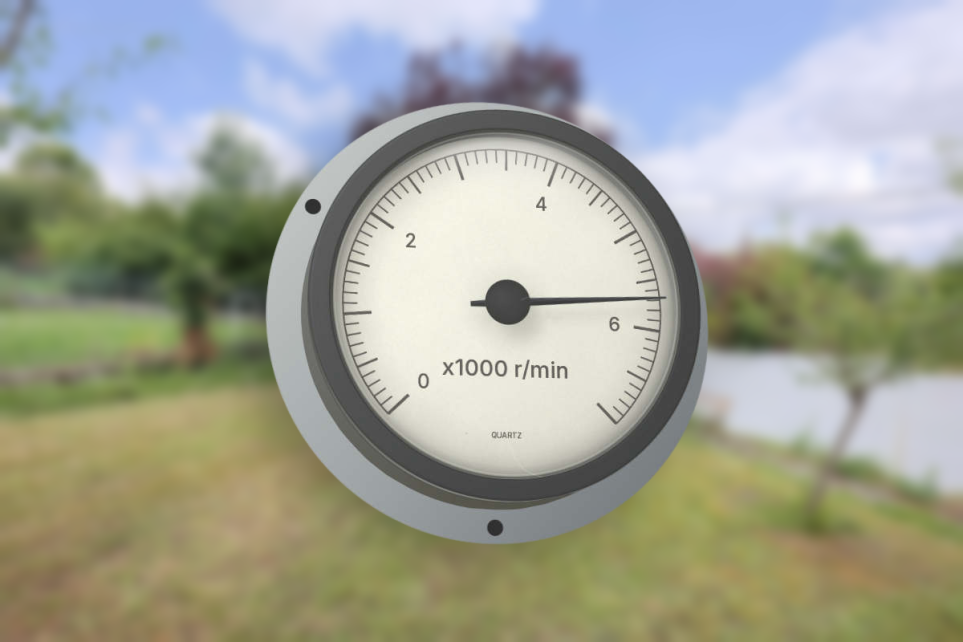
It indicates {"value": 5700, "unit": "rpm"}
